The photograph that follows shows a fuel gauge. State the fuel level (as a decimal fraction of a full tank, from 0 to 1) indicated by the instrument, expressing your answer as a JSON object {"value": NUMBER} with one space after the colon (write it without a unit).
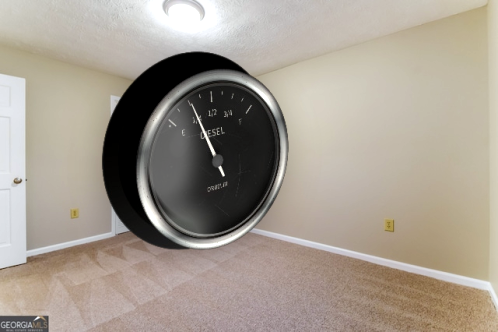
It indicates {"value": 0.25}
